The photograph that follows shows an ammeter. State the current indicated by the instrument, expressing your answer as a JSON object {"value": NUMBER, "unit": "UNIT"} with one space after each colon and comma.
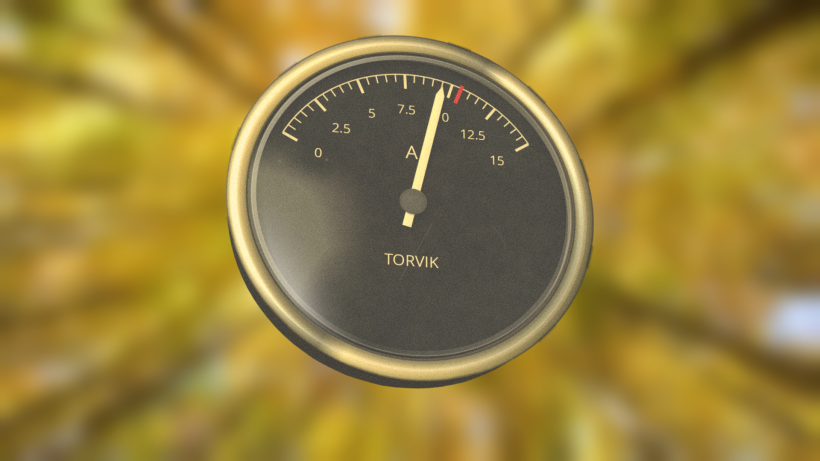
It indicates {"value": 9.5, "unit": "A"}
